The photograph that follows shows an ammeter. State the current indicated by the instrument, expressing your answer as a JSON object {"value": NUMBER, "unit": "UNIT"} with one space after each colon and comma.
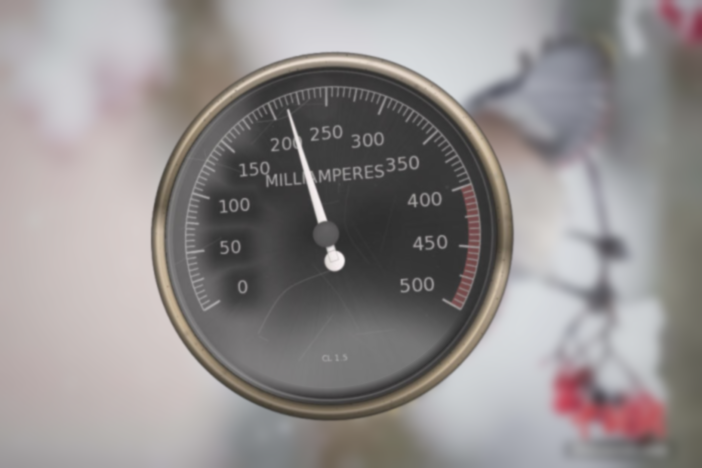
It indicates {"value": 215, "unit": "mA"}
